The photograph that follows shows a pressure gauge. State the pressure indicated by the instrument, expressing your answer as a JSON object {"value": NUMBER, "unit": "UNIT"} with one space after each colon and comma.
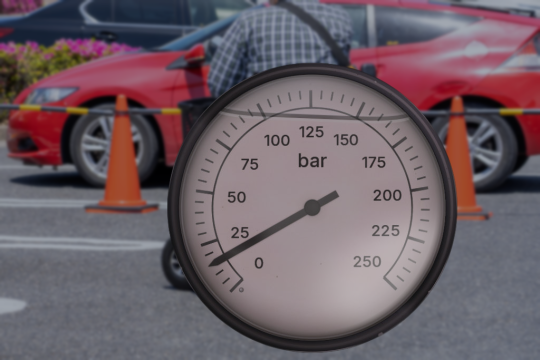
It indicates {"value": 15, "unit": "bar"}
